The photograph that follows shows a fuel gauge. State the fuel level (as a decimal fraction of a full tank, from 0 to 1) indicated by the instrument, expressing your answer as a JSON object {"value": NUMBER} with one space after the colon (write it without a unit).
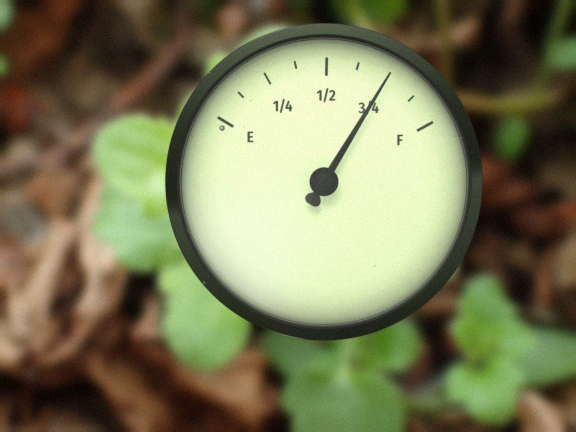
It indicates {"value": 0.75}
